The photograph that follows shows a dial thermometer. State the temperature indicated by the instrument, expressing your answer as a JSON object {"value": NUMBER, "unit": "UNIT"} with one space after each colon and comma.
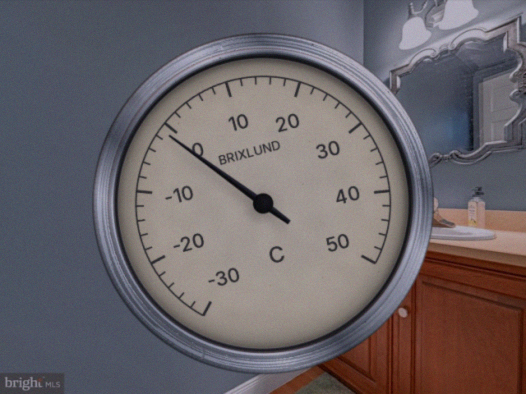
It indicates {"value": -1, "unit": "°C"}
